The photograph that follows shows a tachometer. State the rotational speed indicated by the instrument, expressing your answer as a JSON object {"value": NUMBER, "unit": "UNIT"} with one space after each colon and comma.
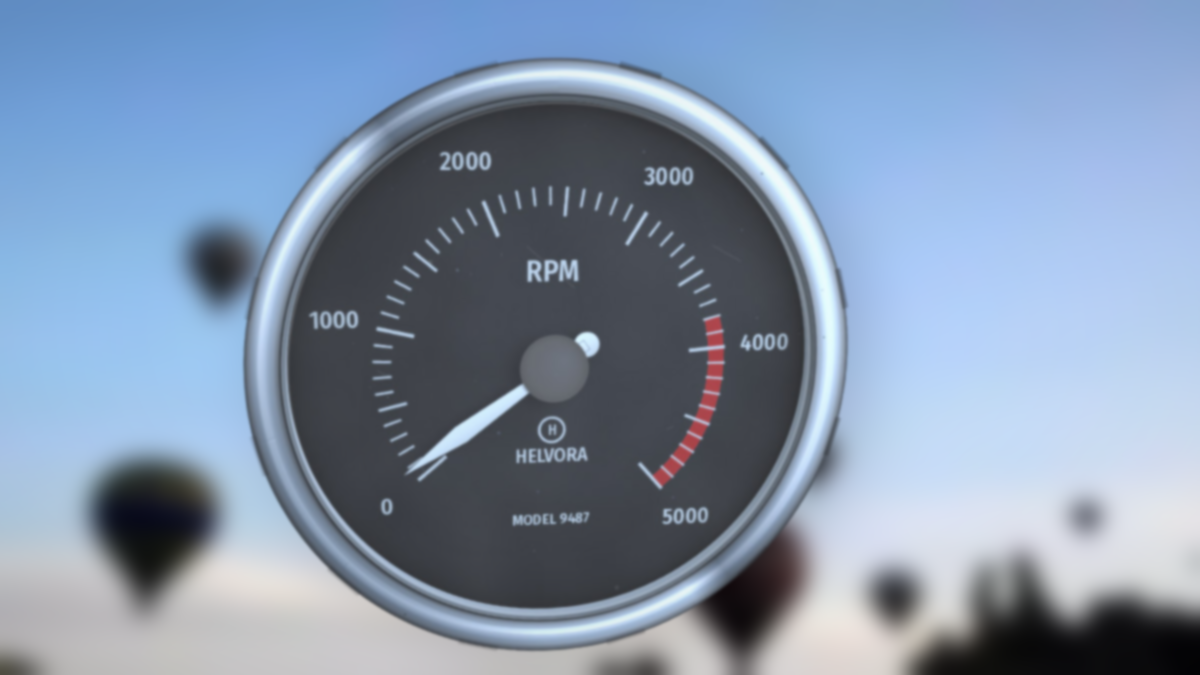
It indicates {"value": 100, "unit": "rpm"}
